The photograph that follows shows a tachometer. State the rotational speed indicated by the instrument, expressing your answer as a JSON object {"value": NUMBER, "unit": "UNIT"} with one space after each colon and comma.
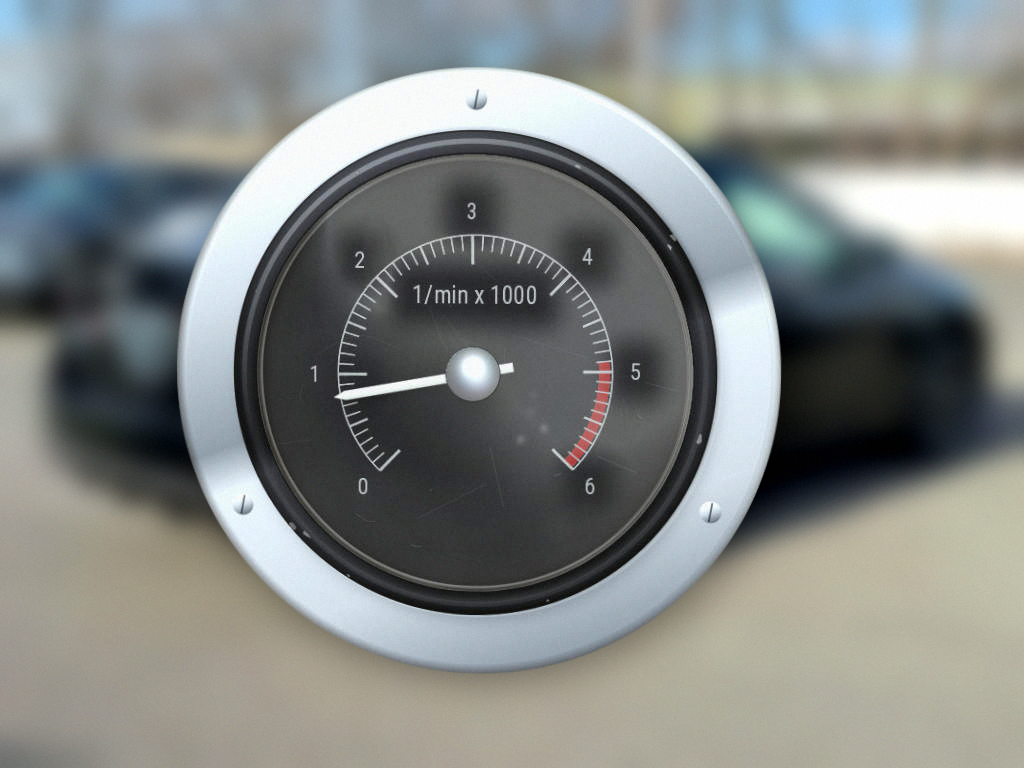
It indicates {"value": 800, "unit": "rpm"}
